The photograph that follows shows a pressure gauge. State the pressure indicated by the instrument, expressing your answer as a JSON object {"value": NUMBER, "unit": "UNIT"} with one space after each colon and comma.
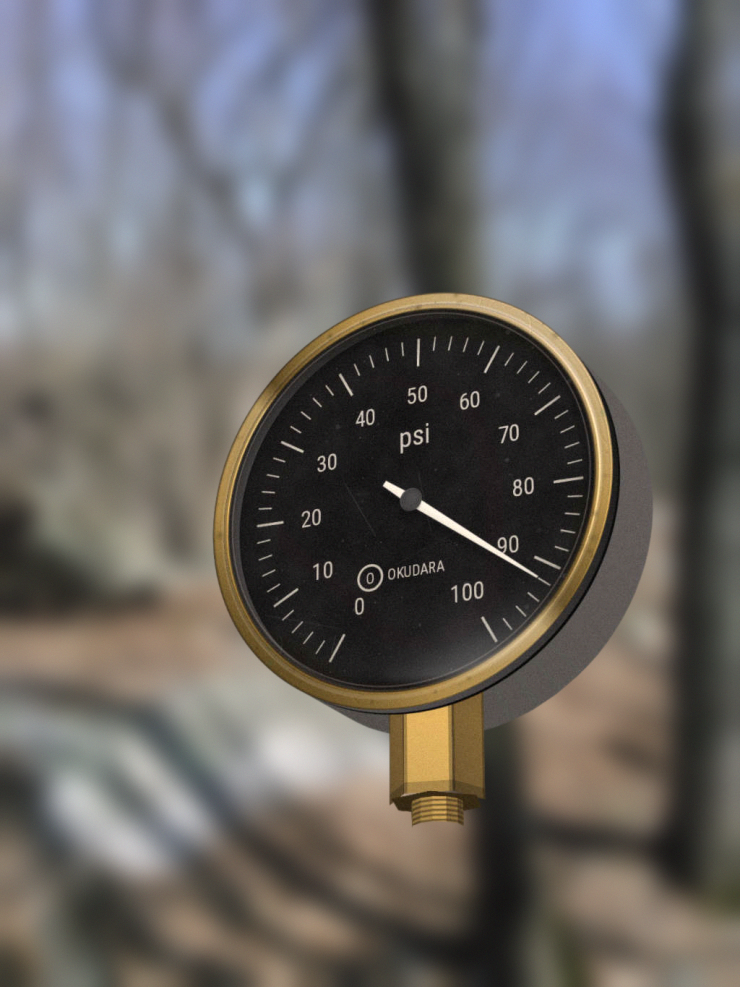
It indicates {"value": 92, "unit": "psi"}
